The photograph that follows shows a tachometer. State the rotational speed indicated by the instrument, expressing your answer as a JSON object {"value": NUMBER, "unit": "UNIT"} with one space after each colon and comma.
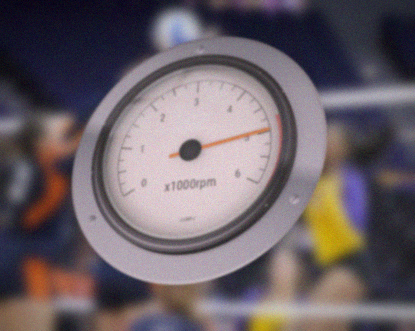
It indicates {"value": 5000, "unit": "rpm"}
